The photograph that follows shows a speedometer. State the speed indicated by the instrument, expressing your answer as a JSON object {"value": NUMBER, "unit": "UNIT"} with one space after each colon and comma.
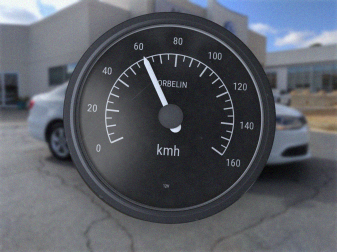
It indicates {"value": 60, "unit": "km/h"}
